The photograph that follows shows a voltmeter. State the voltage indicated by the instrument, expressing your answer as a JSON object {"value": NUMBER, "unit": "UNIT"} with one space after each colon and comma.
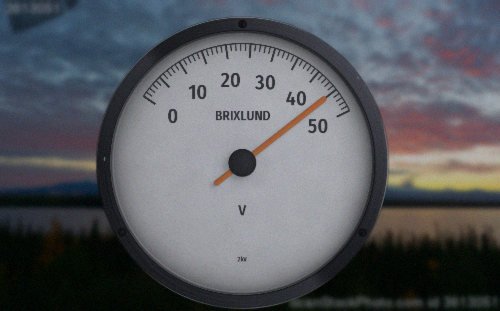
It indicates {"value": 45, "unit": "V"}
